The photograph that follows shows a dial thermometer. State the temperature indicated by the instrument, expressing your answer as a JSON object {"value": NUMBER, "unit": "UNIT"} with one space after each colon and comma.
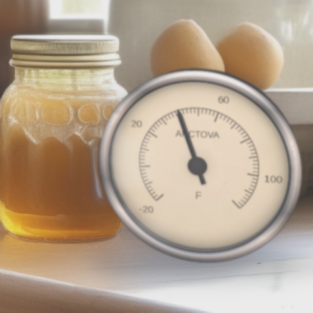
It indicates {"value": 40, "unit": "°F"}
